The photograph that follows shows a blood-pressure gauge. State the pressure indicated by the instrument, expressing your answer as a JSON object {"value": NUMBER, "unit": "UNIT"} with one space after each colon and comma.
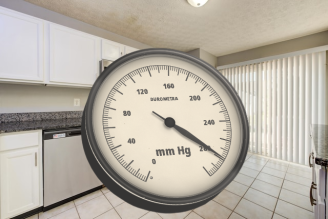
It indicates {"value": 280, "unit": "mmHg"}
